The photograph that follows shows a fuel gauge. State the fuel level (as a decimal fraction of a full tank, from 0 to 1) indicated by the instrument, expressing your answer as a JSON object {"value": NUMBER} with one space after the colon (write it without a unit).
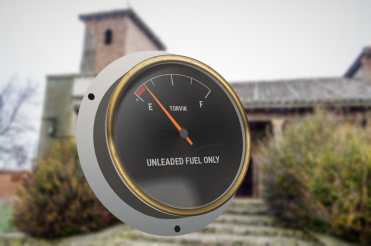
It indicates {"value": 0.125}
